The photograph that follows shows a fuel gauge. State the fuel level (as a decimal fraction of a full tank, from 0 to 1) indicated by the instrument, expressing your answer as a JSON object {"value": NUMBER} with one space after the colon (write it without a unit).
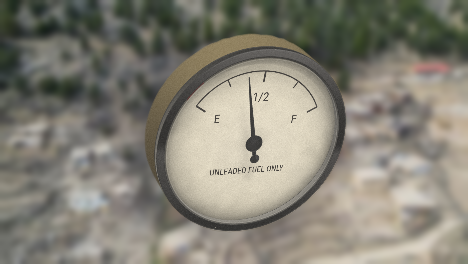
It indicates {"value": 0.375}
